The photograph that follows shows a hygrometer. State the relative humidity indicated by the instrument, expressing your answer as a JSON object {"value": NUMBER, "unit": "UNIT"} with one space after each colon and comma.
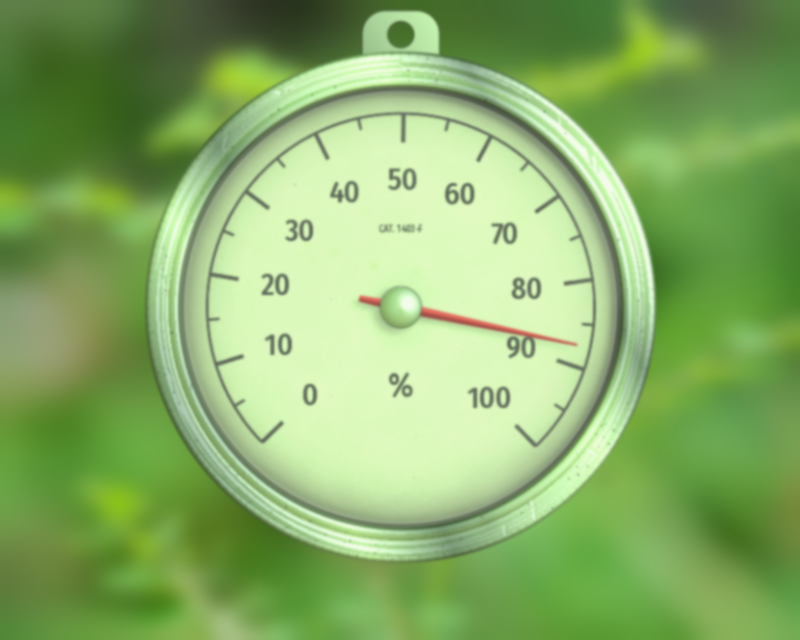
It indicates {"value": 87.5, "unit": "%"}
